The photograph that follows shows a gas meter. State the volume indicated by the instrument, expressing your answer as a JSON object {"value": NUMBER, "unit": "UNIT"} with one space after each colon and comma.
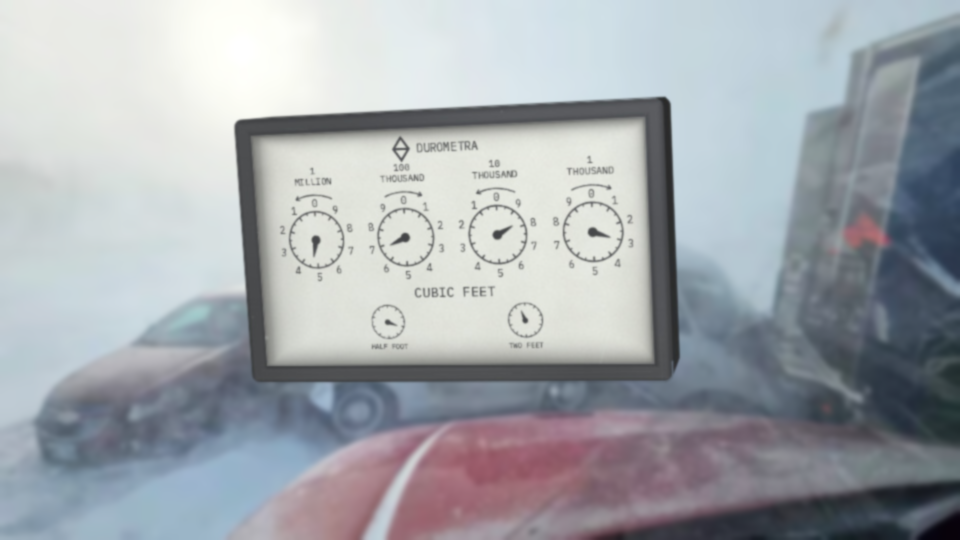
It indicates {"value": 468300, "unit": "ft³"}
